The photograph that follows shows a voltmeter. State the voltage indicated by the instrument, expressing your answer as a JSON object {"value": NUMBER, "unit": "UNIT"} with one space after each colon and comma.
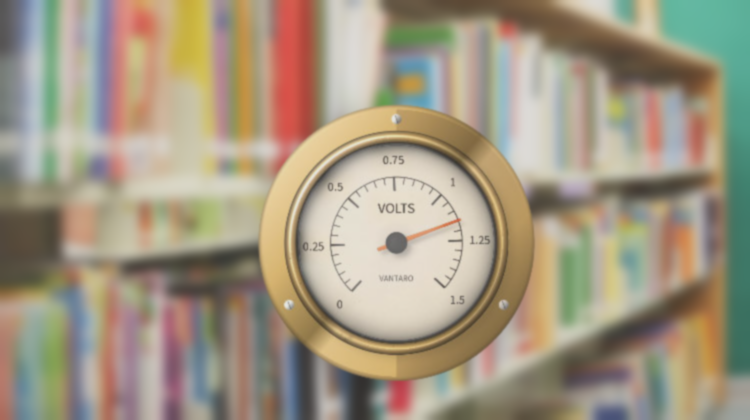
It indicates {"value": 1.15, "unit": "V"}
